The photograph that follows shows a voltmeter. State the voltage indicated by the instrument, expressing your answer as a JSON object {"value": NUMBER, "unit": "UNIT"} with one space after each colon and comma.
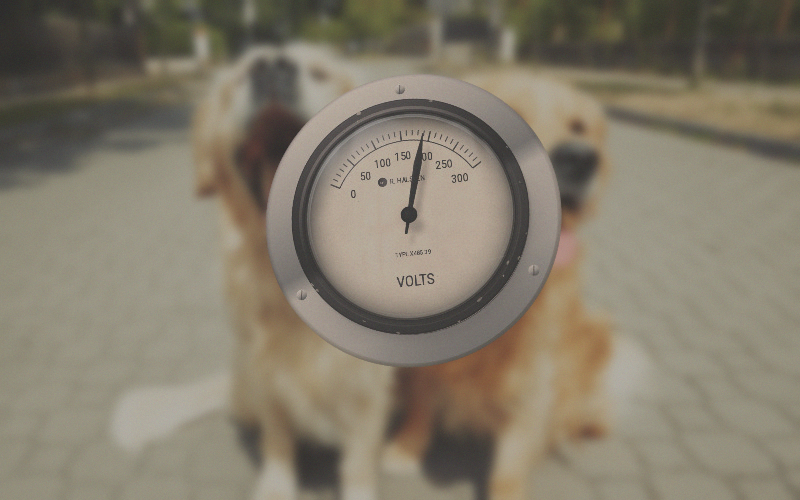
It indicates {"value": 190, "unit": "V"}
